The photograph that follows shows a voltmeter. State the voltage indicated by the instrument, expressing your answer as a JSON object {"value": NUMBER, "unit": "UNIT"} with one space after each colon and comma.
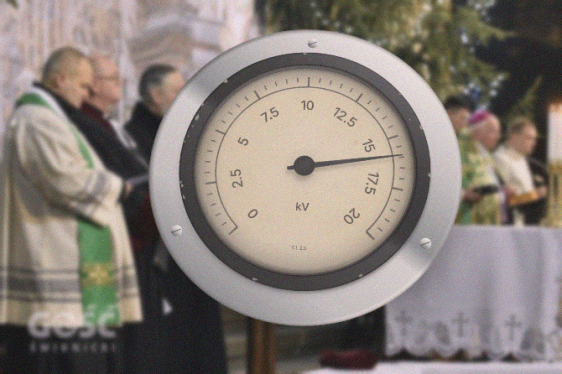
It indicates {"value": 16, "unit": "kV"}
